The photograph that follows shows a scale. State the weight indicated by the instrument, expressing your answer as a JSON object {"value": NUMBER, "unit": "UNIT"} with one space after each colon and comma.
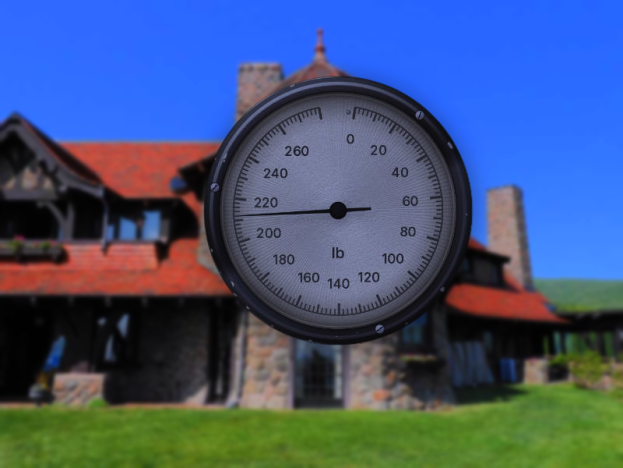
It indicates {"value": 212, "unit": "lb"}
